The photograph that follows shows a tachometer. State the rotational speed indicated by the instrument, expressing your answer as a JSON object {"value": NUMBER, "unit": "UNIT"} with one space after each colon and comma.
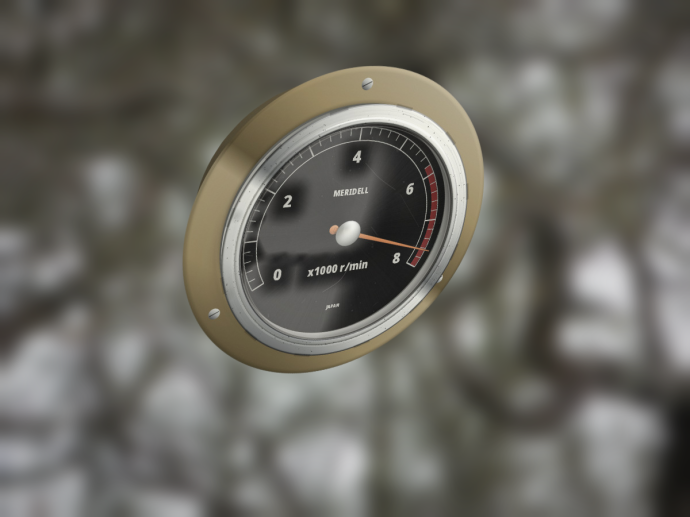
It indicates {"value": 7600, "unit": "rpm"}
